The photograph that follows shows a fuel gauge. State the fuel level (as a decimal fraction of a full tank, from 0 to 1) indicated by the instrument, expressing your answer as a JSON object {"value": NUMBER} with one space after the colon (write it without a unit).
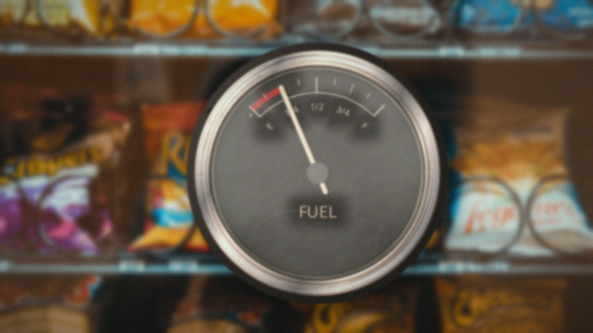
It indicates {"value": 0.25}
